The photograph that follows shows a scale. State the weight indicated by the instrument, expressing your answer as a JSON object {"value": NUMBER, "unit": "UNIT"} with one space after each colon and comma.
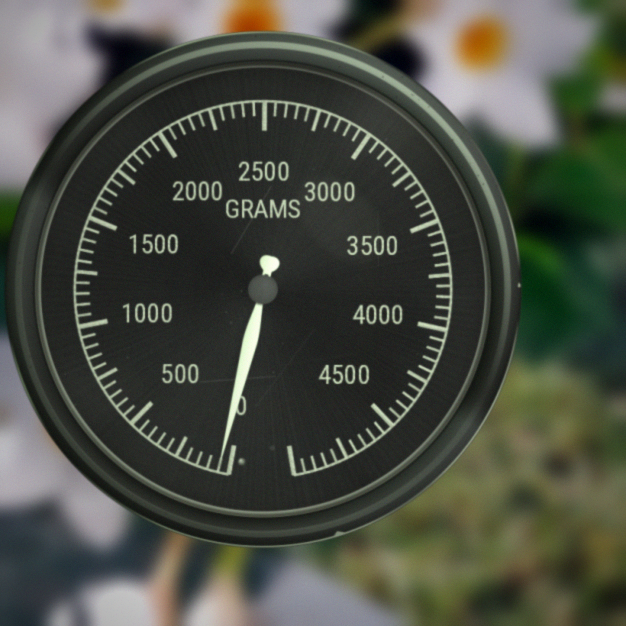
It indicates {"value": 50, "unit": "g"}
